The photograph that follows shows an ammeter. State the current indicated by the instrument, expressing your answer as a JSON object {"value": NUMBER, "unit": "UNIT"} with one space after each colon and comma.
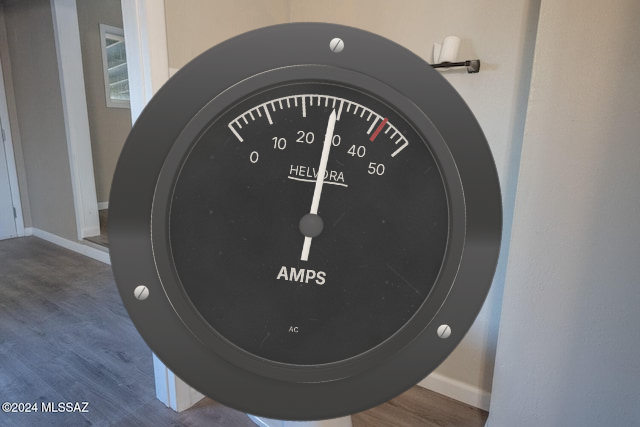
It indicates {"value": 28, "unit": "A"}
